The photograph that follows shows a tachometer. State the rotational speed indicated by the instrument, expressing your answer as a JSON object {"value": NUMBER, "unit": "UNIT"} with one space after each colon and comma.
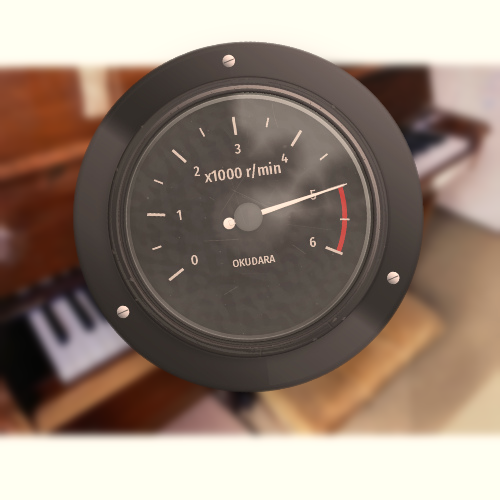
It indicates {"value": 5000, "unit": "rpm"}
